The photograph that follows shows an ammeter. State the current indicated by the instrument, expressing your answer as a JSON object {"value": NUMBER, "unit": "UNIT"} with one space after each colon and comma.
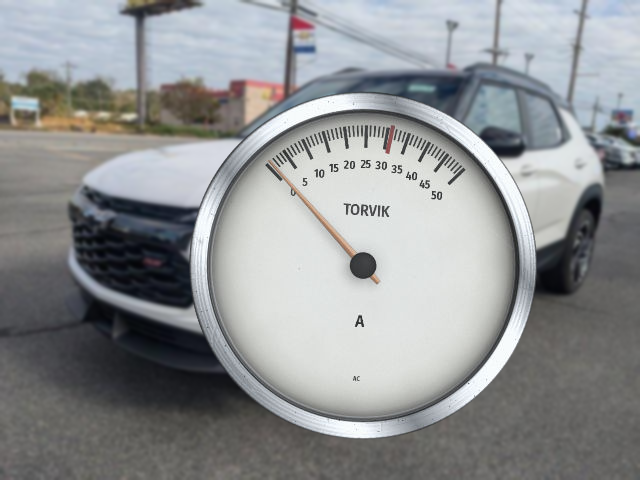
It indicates {"value": 1, "unit": "A"}
